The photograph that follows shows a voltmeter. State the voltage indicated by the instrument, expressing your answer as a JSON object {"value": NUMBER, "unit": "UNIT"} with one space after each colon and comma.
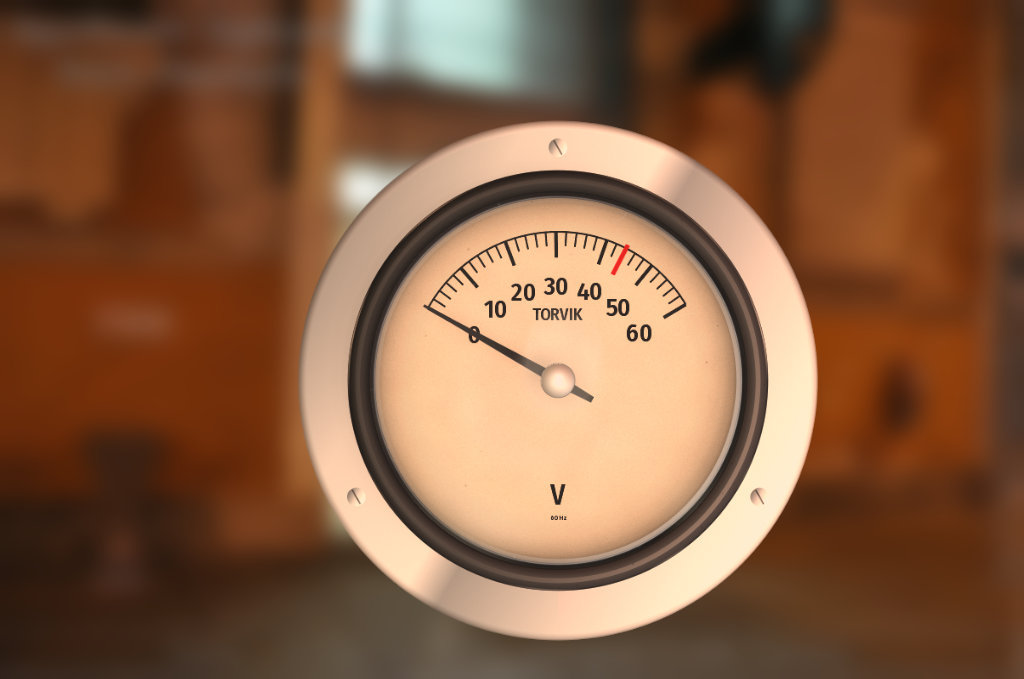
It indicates {"value": 0, "unit": "V"}
